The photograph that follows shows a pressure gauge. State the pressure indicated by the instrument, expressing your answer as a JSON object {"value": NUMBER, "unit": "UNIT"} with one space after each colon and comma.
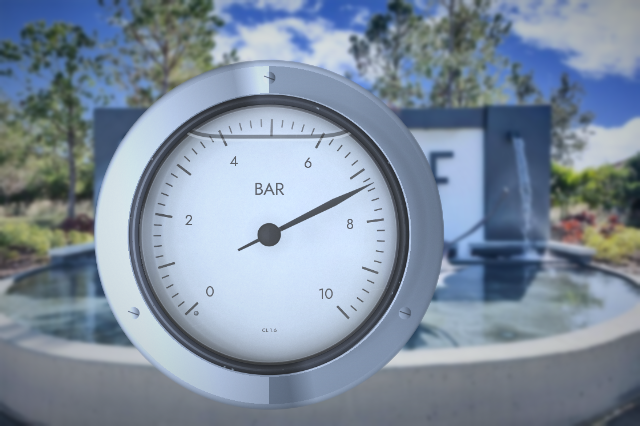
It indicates {"value": 7.3, "unit": "bar"}
